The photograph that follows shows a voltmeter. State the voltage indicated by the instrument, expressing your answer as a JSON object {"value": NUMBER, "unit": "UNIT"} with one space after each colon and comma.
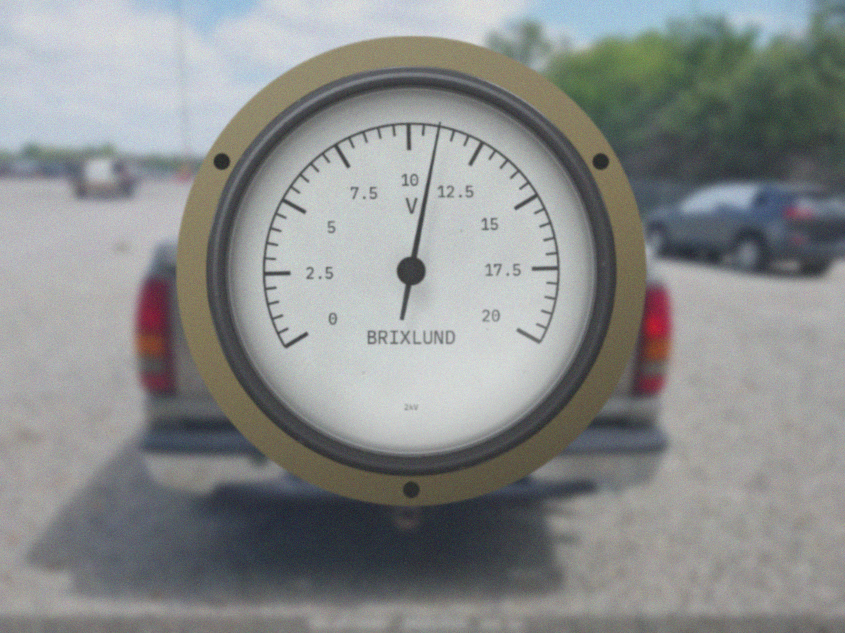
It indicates {"value": 11, "unit": "V"}
